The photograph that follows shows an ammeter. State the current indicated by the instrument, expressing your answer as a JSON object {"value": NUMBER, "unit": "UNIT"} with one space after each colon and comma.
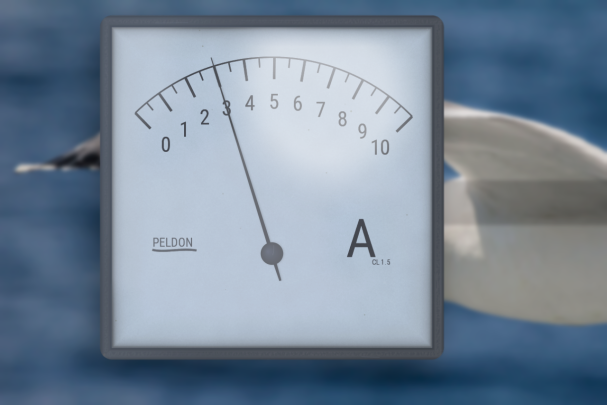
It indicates {"value": 3, "unit": "A"}
